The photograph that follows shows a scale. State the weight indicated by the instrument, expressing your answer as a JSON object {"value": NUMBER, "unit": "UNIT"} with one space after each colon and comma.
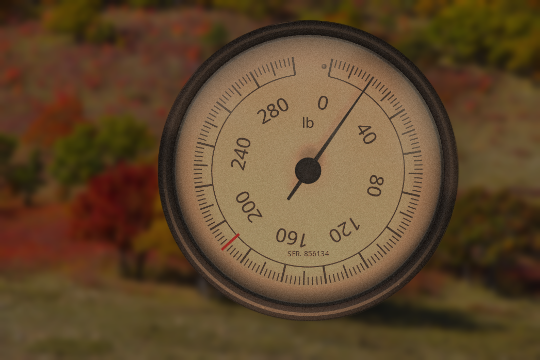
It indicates {"value": 20, "unit": "lb"}
